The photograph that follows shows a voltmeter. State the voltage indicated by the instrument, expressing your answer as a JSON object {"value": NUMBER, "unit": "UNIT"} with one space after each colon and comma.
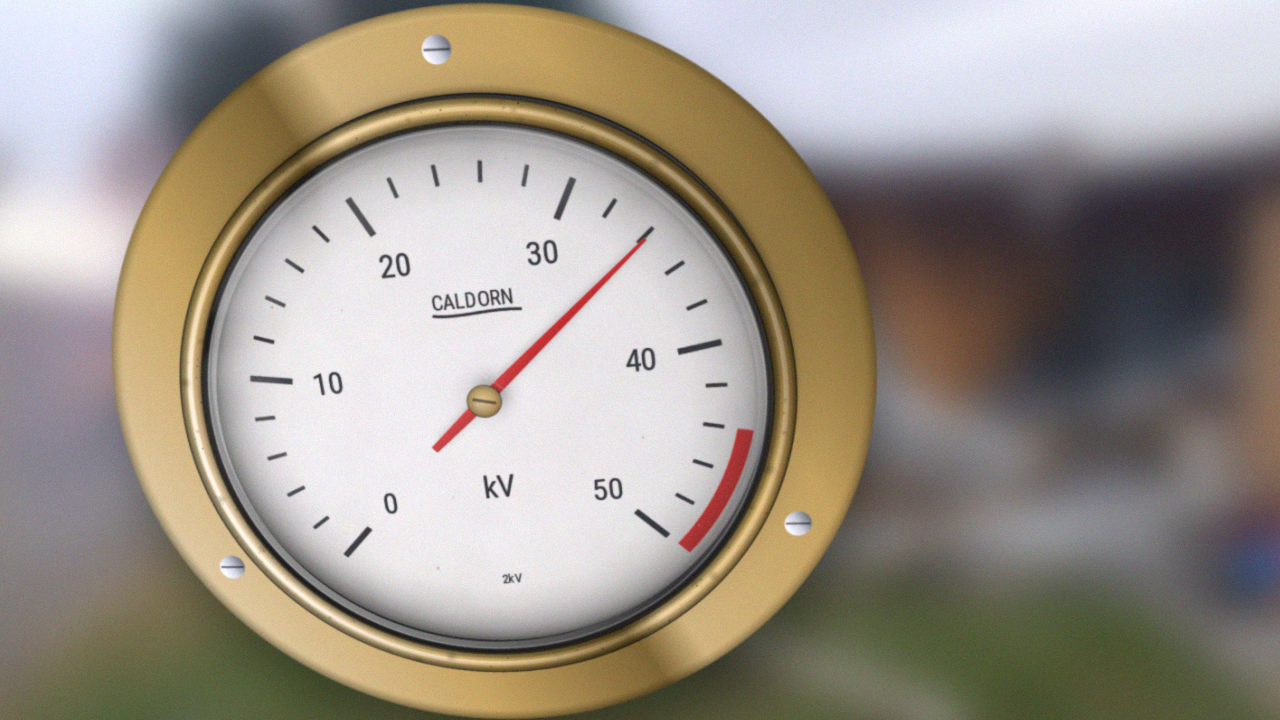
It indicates {"value": 34, "unit": "kV"}
